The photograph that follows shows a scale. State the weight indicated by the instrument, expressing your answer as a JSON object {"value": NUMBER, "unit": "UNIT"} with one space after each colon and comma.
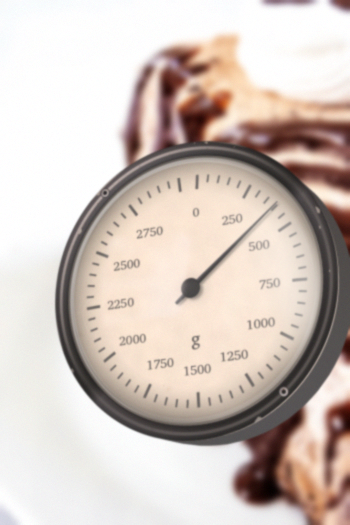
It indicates {"value": 400, "unit": "g"}
